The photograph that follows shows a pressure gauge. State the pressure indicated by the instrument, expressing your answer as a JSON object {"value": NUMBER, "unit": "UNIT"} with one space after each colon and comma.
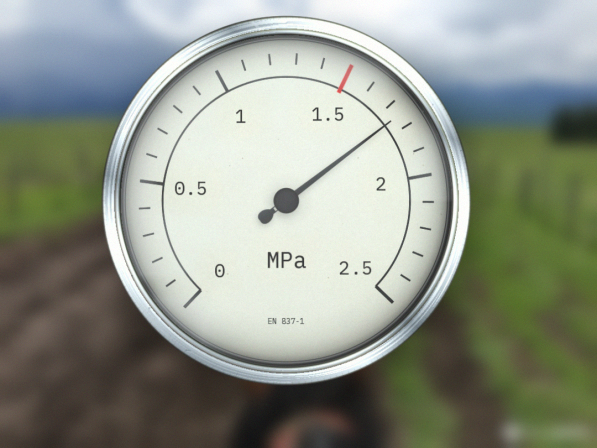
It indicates {"value": 1.75, "unit": "MPa"}
